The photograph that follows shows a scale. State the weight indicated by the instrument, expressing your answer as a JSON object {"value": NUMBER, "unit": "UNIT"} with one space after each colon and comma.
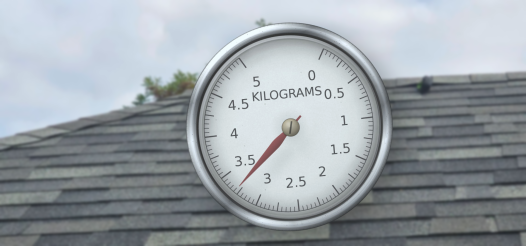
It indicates {"value": 3.3, "unit": "kg"}
